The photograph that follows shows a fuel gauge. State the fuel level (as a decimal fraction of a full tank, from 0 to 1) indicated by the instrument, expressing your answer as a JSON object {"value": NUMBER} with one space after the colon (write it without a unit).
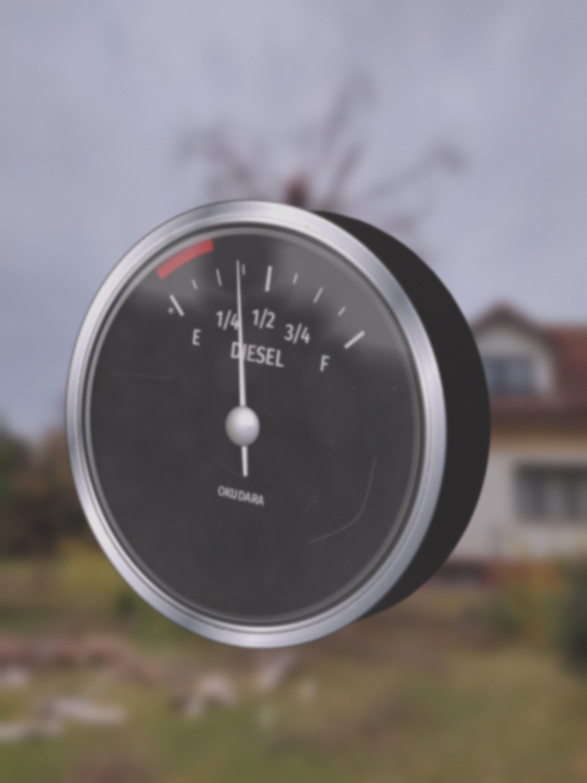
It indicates {"value": 0.375}
